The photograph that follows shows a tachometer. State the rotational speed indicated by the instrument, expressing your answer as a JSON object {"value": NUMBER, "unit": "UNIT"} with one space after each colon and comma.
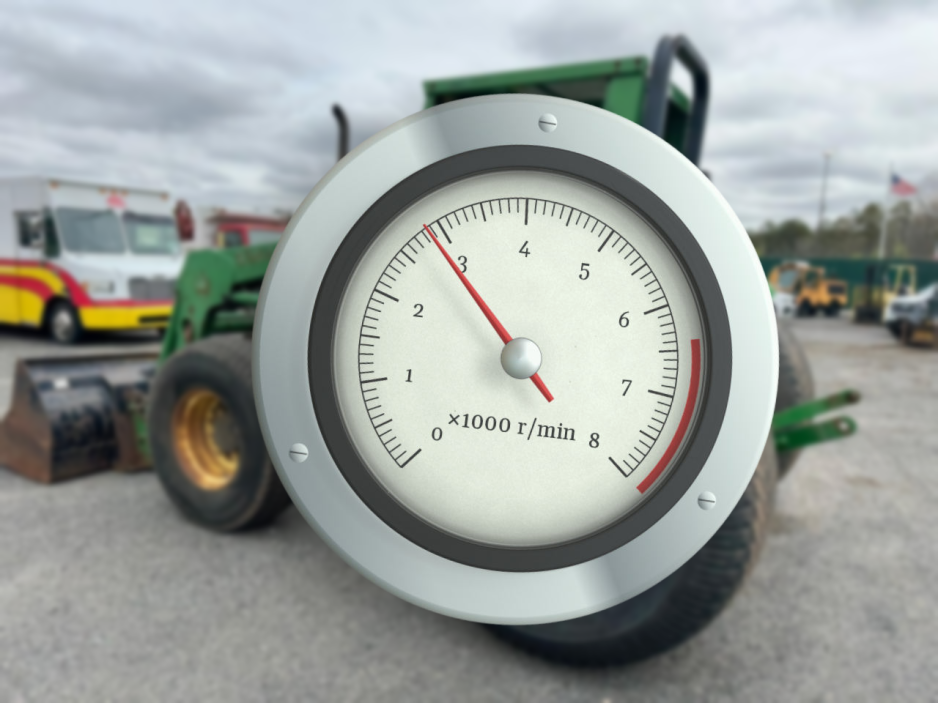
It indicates {"value": 2850, "unit": "rpm"}
